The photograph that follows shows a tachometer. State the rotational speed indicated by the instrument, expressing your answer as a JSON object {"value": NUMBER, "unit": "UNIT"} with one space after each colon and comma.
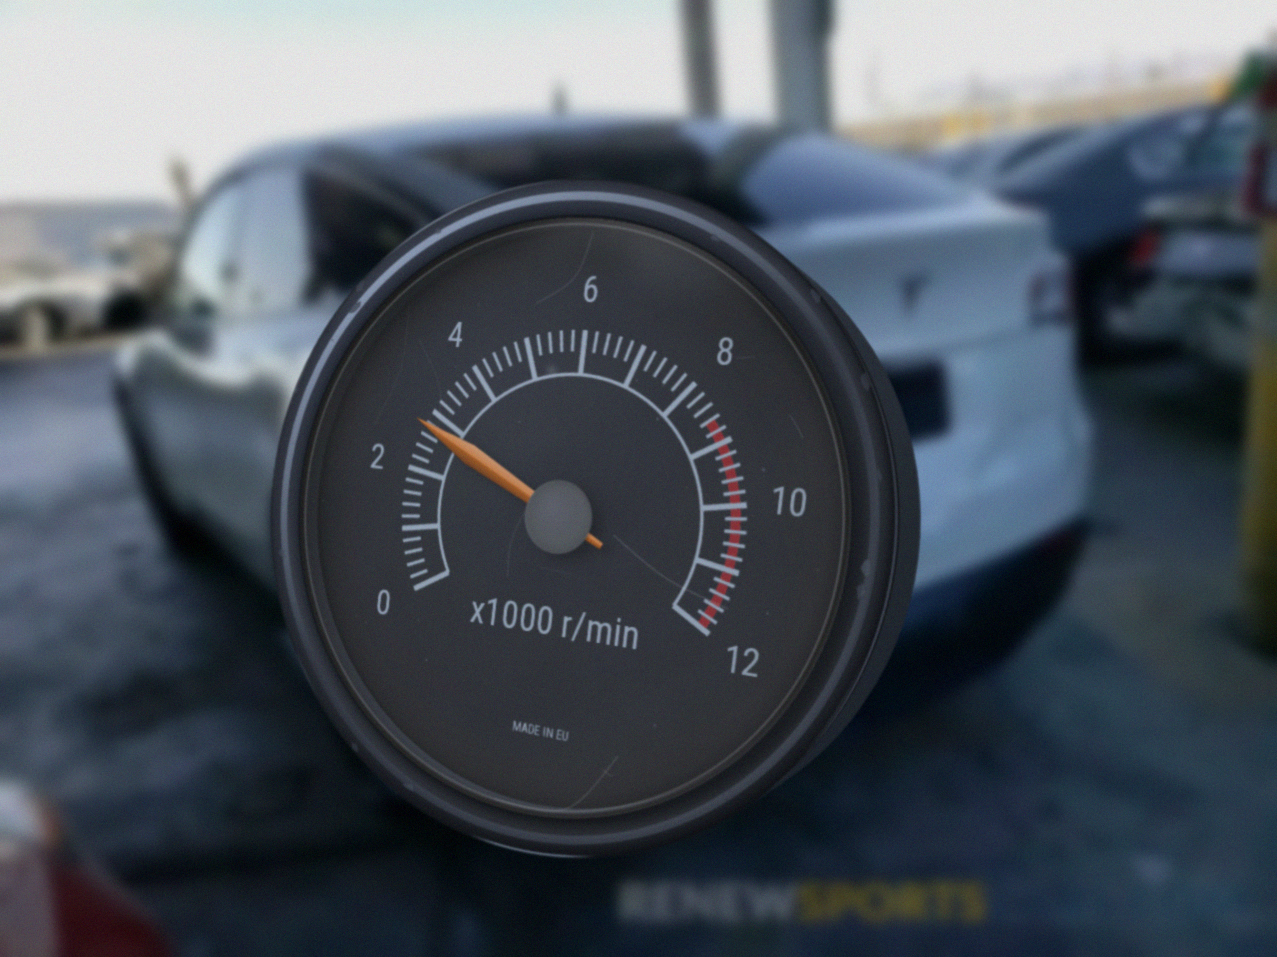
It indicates {"value": 2800, "unit": "rpm"}
